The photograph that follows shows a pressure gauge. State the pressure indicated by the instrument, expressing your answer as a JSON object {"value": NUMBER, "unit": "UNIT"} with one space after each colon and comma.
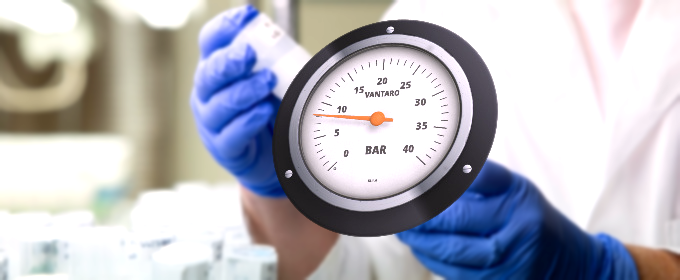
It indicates {"value": 8, "unit": "bar"}
